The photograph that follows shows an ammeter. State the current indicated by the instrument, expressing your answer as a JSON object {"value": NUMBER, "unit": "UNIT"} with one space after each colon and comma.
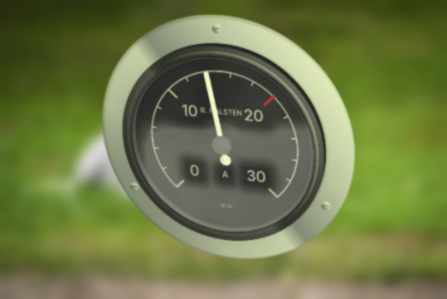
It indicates {"value": 14, "unit": "A"}
